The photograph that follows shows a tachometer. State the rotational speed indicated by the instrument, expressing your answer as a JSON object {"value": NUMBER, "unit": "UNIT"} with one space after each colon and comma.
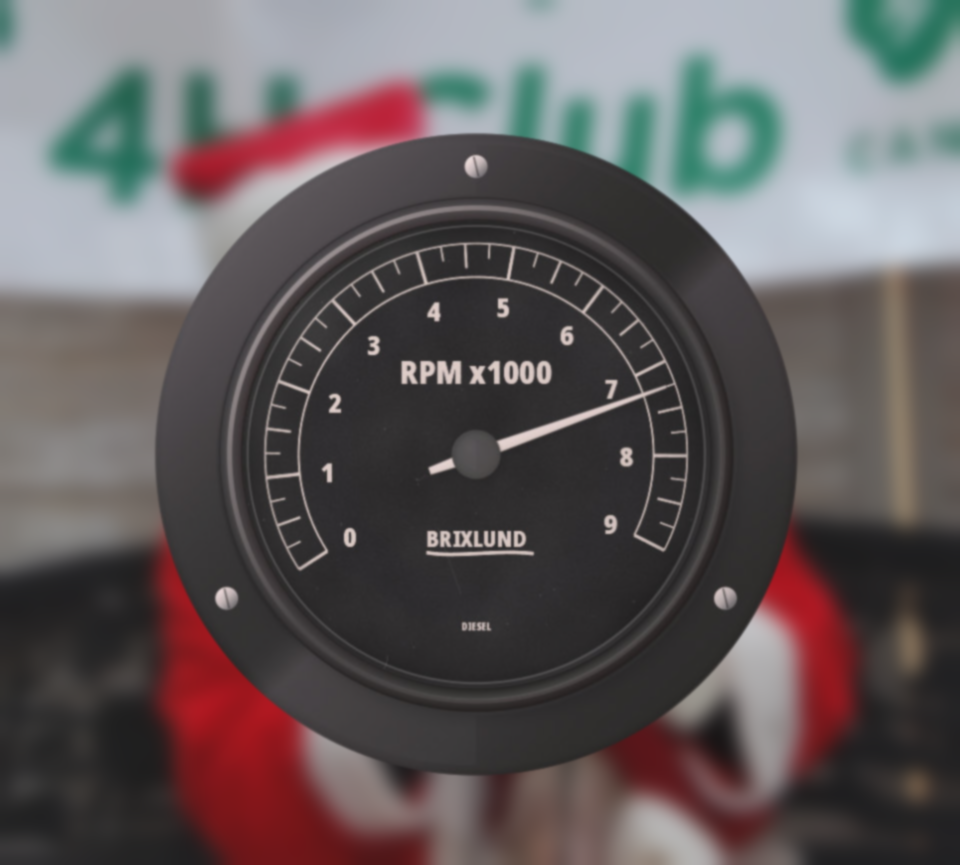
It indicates {"value": 7250, "unit": "rpm"}
